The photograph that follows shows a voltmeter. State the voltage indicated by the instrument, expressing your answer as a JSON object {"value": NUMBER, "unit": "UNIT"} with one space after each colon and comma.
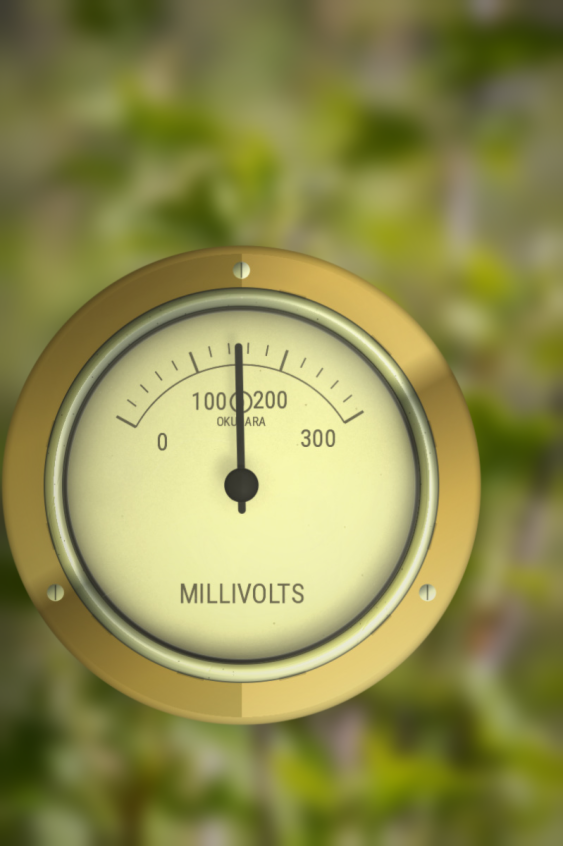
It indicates {"value": 150, "unit": "mV"}
